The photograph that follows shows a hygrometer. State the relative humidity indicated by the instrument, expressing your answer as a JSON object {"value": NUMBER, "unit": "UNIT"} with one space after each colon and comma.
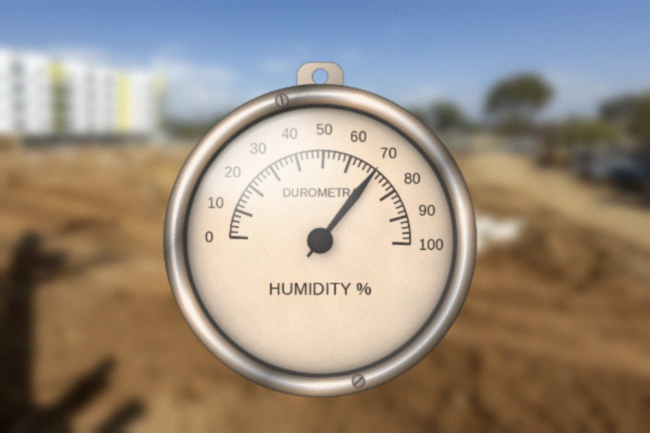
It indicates {"value": 70, "unit": "%"}
